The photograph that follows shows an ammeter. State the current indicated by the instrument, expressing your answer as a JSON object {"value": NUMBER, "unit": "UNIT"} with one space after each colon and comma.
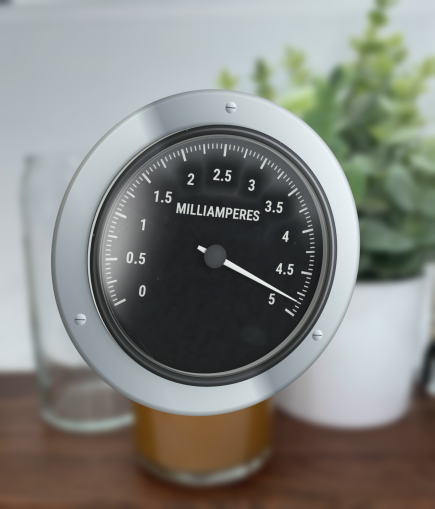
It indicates {"value": 4.85, "unit": "mA"}
